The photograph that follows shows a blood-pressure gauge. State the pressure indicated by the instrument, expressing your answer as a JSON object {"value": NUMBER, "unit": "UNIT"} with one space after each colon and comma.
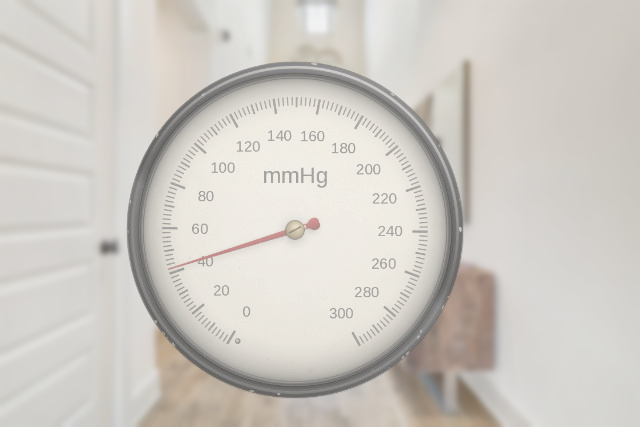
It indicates {"value": 42, "unit": "mmHg"}
